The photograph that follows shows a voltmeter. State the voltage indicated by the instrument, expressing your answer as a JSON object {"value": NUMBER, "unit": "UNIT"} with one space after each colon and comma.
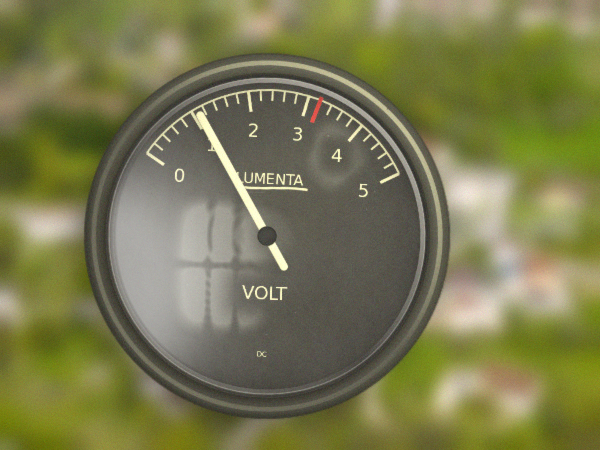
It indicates {"value": 1.1, "unit": "V"}
